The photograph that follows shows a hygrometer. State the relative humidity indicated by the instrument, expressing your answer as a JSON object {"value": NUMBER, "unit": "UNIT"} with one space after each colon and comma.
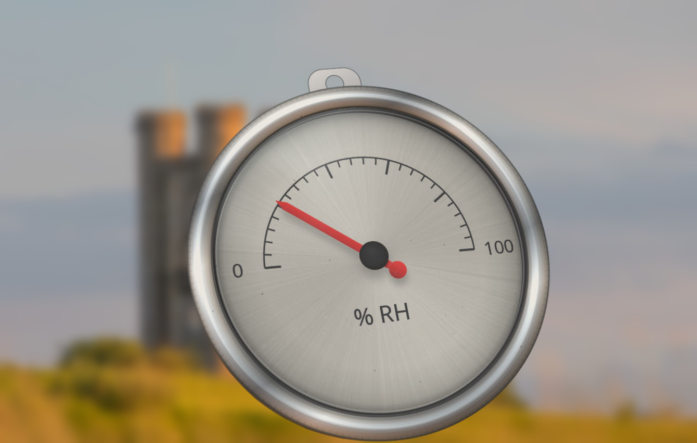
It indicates {"value": 20, "unit": "%"}
